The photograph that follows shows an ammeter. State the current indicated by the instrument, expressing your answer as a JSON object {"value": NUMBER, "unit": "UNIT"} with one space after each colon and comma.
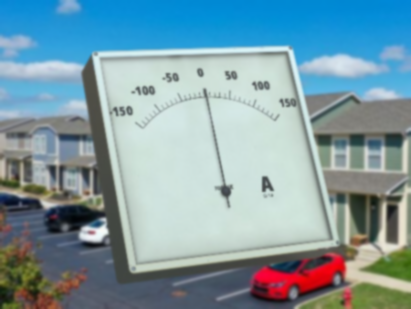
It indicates {"value": 0, "unit": "A"}
